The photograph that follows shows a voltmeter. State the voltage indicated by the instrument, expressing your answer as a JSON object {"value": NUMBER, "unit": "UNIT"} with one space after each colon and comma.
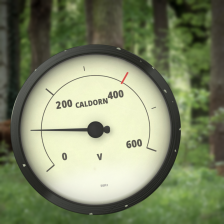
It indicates {"value": 100, "unit": "V"}
